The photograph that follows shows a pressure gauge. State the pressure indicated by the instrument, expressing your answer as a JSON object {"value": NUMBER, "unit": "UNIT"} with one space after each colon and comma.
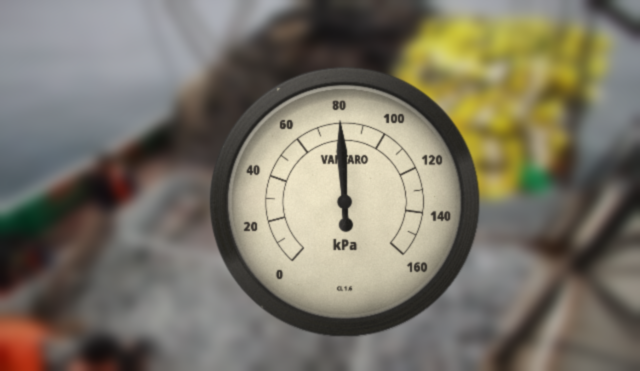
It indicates {"value": 80, "unit": "kPa"}
